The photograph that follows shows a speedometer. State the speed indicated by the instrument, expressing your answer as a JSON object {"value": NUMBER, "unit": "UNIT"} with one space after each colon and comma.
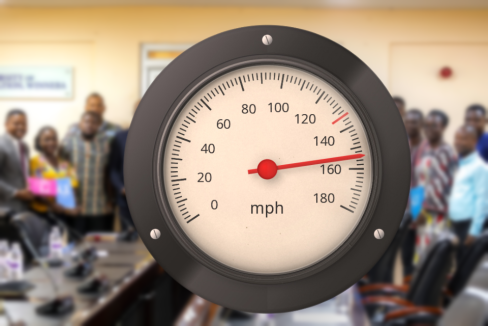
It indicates {"value": 154, "unit": "mph"}
